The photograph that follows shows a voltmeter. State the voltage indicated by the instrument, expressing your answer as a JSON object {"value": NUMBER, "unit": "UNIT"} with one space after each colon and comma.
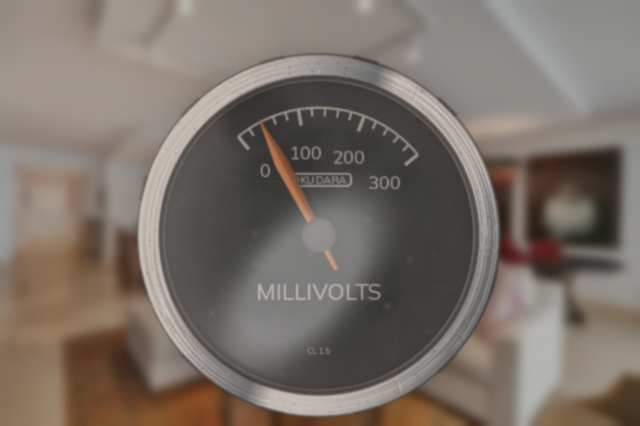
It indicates {"value": 40, "unit": "mV"}
